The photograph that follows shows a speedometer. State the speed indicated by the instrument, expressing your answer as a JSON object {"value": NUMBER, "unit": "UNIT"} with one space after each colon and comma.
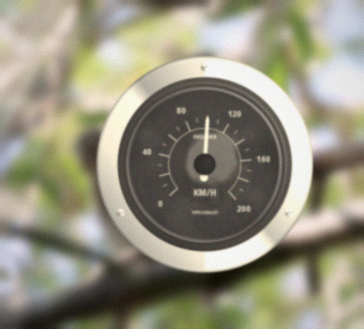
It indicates {"value": 100, "unit": "km/h"}
